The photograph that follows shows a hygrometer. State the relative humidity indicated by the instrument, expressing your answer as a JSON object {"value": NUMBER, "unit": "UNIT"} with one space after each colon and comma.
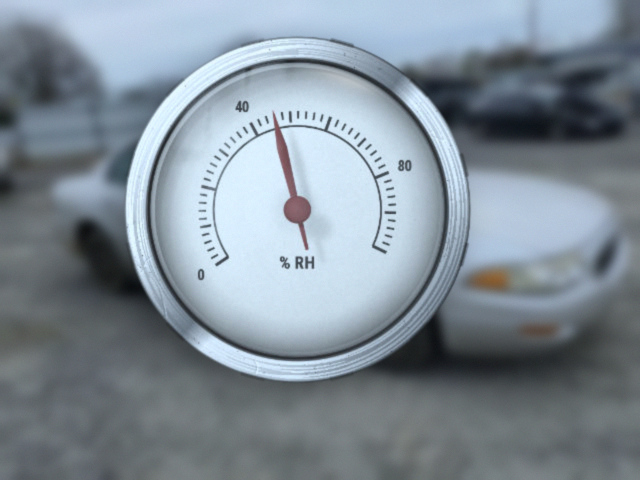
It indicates {"value": 46, "unit": "%"}
